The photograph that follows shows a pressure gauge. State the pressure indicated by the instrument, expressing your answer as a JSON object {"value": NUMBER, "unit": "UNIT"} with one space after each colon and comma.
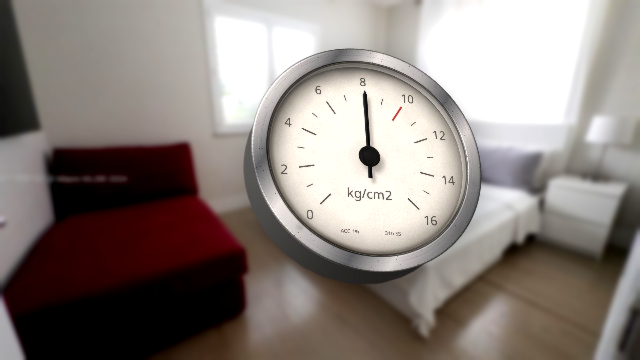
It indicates {"value": 8, "unit": "kg/cm²"}
